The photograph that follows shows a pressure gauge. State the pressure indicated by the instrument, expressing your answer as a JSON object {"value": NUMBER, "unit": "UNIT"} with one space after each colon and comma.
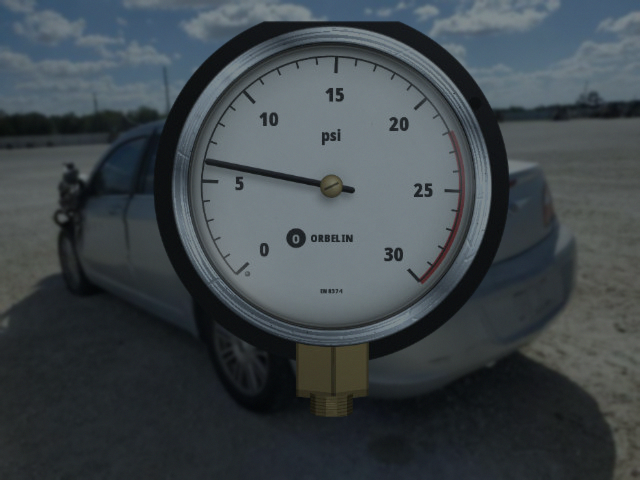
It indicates {"value": 6, "unit": "psi"}
